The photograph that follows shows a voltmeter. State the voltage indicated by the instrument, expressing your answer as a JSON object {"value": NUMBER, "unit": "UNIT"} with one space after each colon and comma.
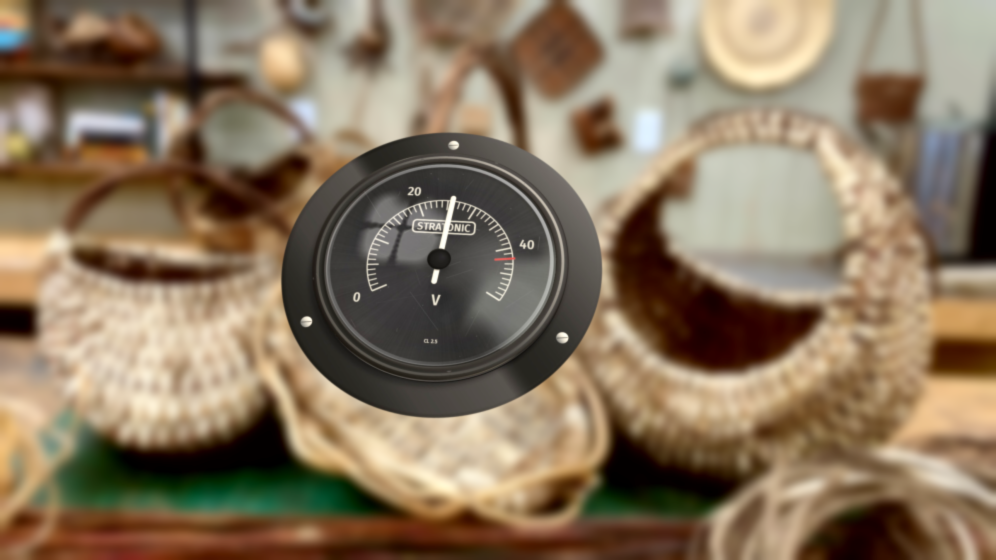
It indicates {"value": 26, "unit": "V"}
